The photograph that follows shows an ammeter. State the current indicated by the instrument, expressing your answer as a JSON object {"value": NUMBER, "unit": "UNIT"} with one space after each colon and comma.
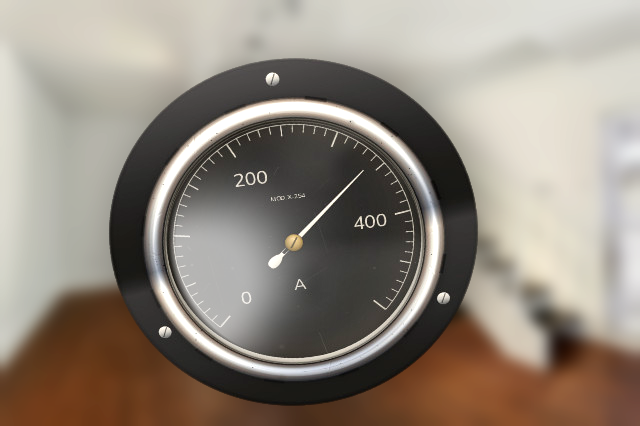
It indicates {"value": 340, "unit": "A"}
